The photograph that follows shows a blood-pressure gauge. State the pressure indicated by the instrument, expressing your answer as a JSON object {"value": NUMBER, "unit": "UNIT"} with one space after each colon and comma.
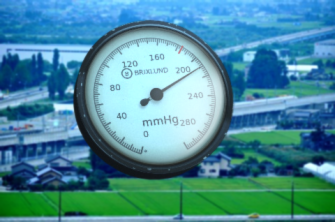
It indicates {"value": 210, "unit": "mmHg"}
